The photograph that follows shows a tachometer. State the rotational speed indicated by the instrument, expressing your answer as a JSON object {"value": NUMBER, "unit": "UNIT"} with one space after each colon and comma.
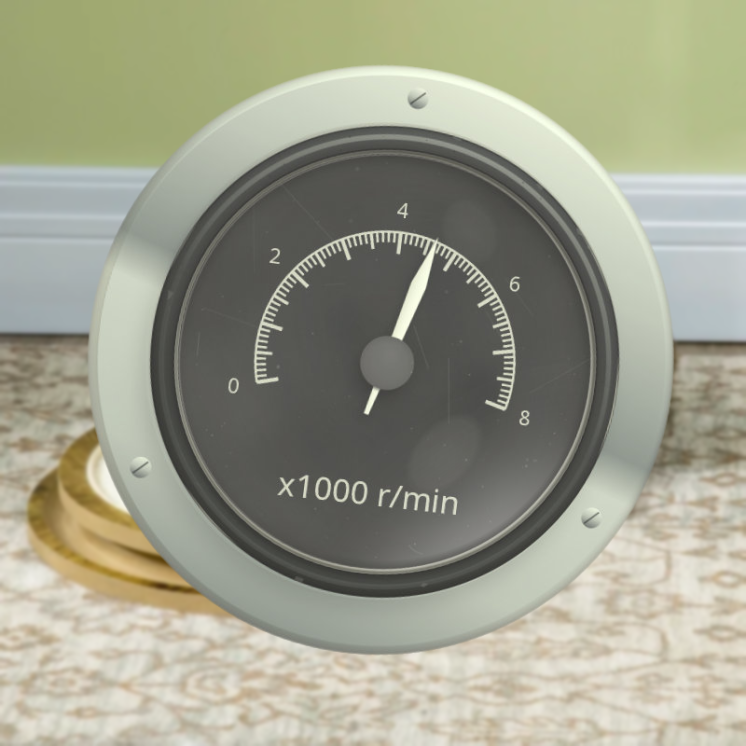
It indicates {"value": 4600, "unit": "rpm"}
